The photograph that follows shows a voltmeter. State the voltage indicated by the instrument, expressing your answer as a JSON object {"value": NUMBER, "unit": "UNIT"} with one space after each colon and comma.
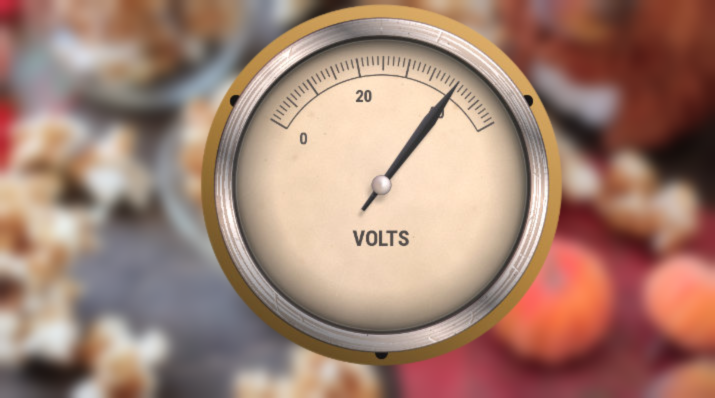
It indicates {"value": 40, "unit": "V"}
